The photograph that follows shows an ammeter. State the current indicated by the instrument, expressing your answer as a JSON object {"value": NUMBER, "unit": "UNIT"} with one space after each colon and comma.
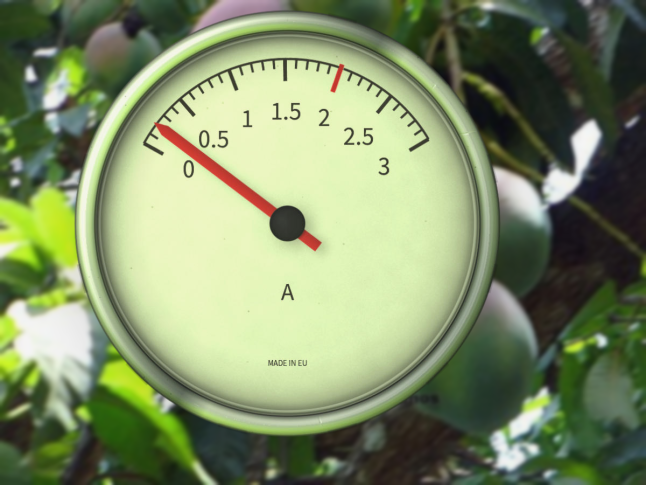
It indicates {"value": 0.2, "unit": "A"}
